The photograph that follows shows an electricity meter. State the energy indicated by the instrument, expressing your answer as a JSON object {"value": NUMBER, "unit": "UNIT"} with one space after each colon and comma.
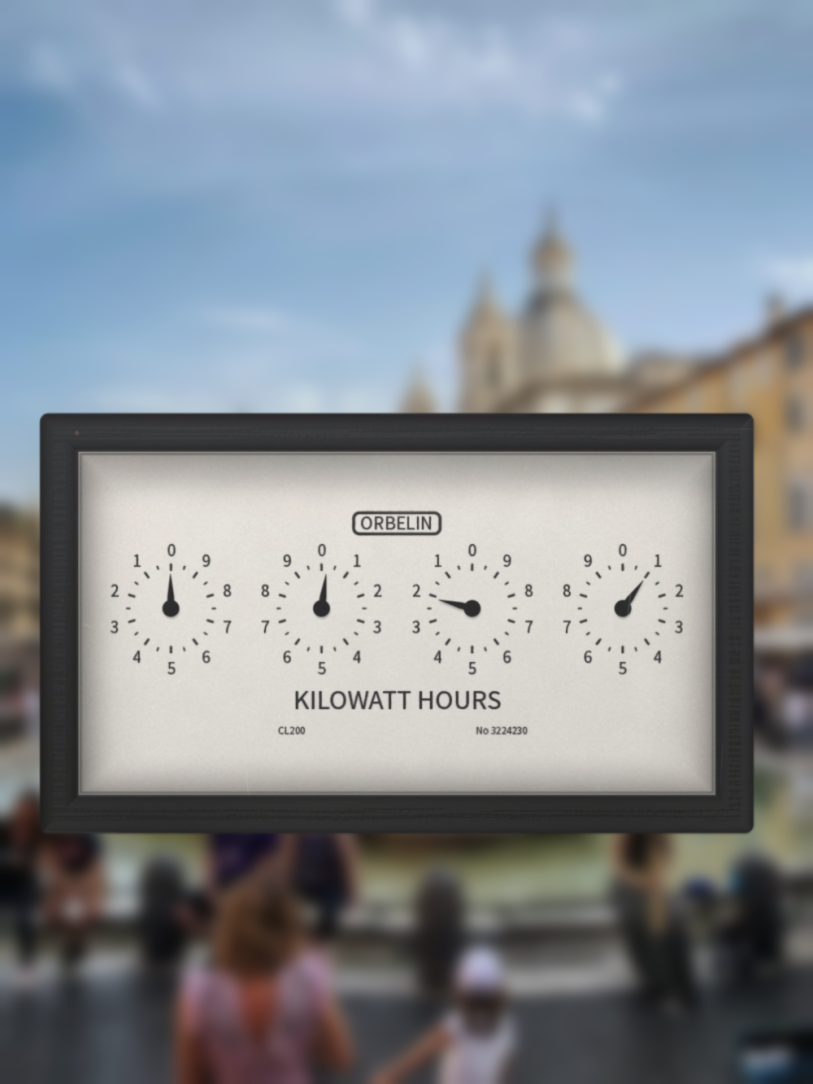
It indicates {"value": 21, "unit": "kWh"}
